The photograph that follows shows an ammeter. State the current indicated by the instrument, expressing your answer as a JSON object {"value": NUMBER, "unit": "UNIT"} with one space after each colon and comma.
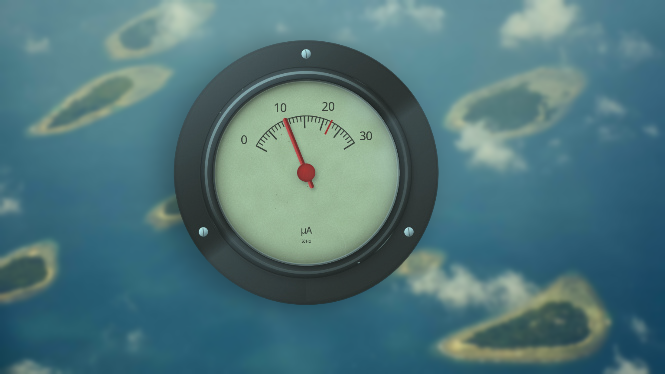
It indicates {"value": 10, "unit": "µA"}
